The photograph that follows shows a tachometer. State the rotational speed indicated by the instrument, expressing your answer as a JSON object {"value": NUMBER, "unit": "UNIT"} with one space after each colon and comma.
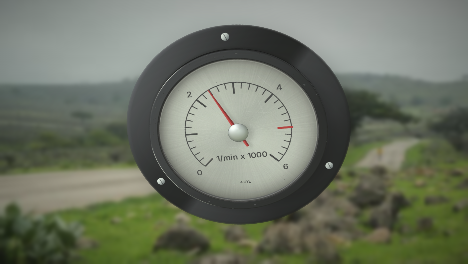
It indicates {"value": 2400, "unit": "rpm"}
